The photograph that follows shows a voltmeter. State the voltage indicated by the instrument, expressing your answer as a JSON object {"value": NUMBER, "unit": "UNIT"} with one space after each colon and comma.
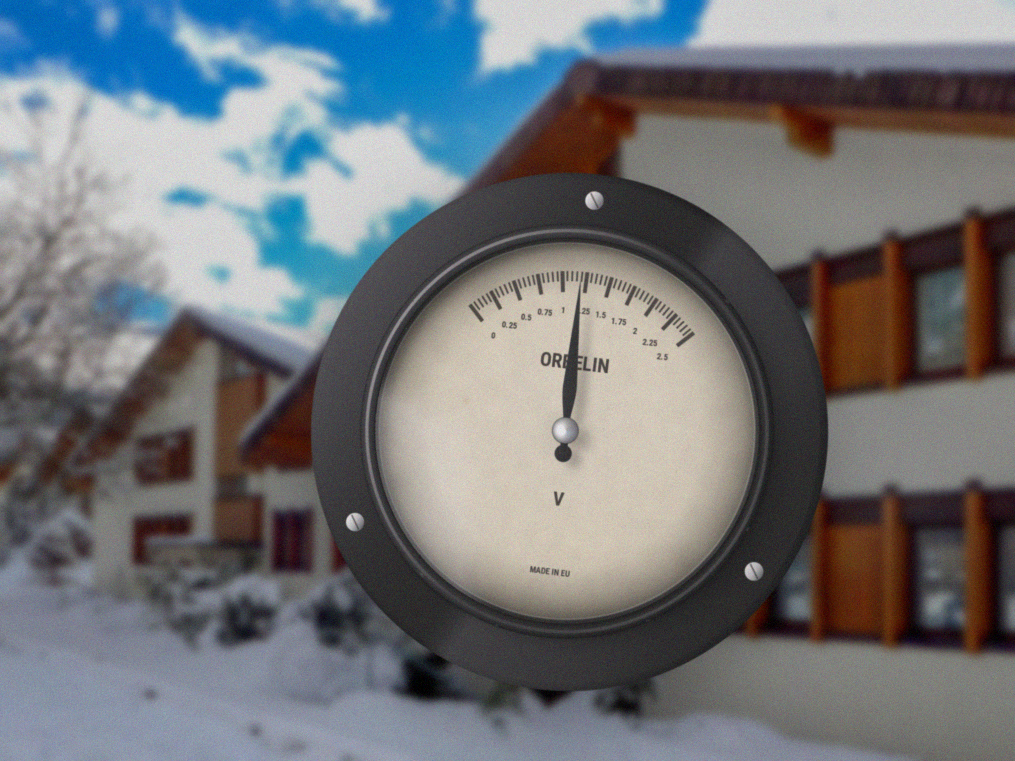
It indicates {"value": 1.2, "unit": "V"}
